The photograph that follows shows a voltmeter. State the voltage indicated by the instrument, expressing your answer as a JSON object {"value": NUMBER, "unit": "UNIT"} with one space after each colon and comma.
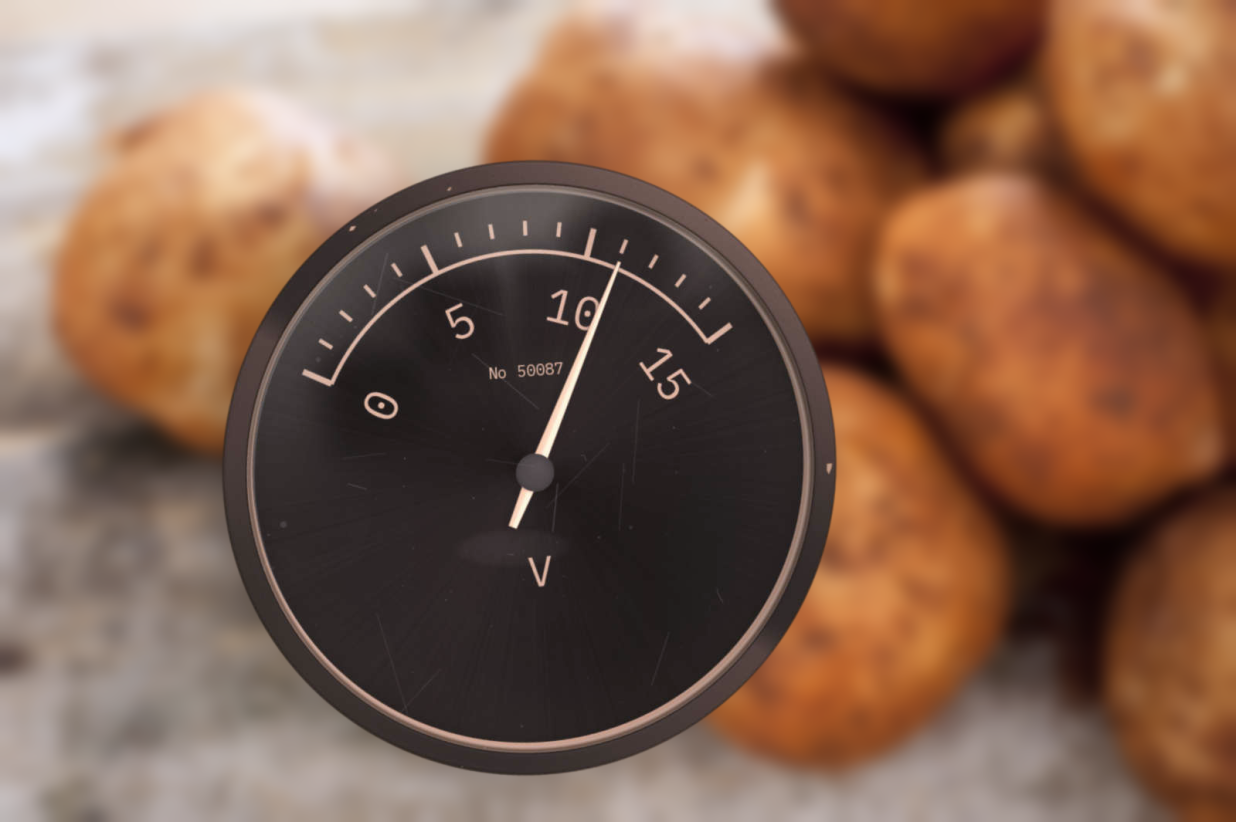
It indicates {"value": 11, "unit": "V"}
